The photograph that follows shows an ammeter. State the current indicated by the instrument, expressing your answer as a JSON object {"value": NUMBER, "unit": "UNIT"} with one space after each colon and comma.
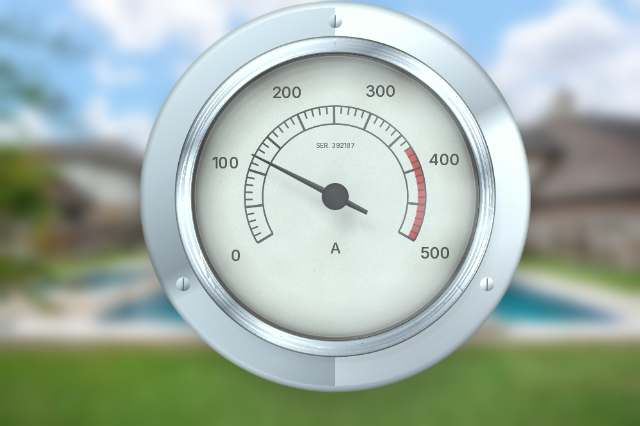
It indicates {"value": 120, "unit": "A"}
